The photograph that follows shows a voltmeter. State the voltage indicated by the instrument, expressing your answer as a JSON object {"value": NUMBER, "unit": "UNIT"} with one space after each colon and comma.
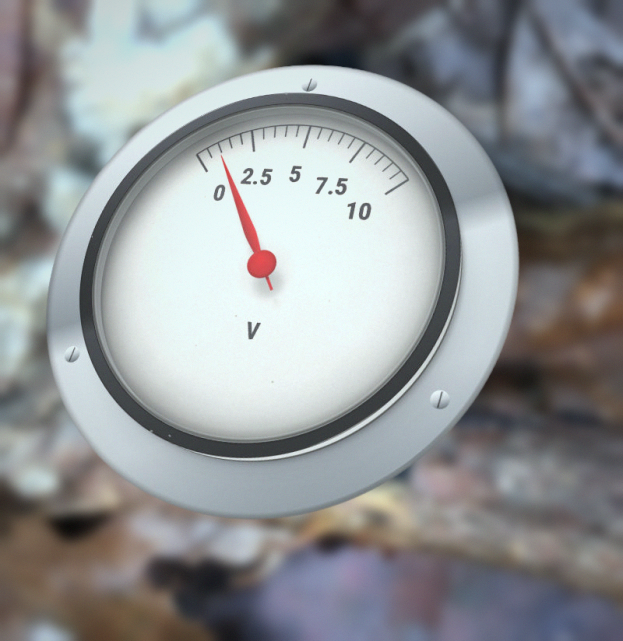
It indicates {"value": 1, "unit": "V"}
